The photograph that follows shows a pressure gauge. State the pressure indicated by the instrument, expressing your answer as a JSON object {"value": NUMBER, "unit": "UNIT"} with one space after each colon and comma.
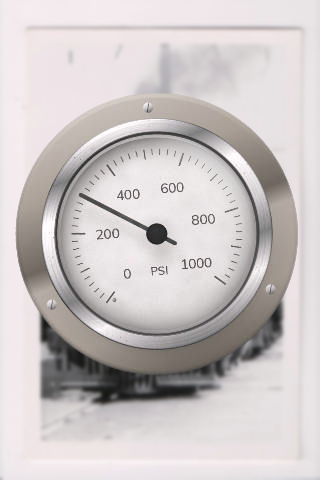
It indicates {"value": 300, "unit": "psi"}
